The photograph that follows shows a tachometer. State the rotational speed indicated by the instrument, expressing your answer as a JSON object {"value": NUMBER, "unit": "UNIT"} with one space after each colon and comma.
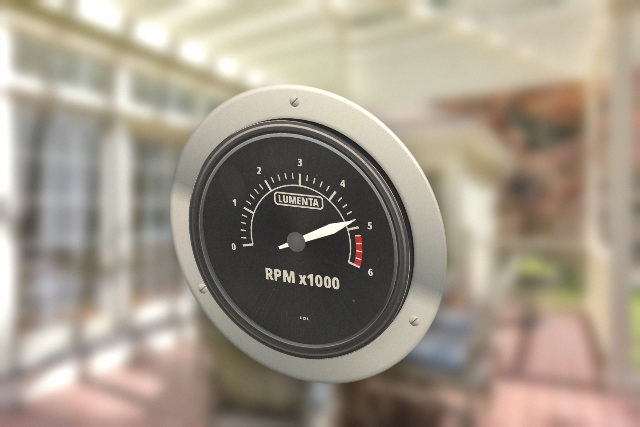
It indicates {"value": 4800, "unit": "rpm"}
